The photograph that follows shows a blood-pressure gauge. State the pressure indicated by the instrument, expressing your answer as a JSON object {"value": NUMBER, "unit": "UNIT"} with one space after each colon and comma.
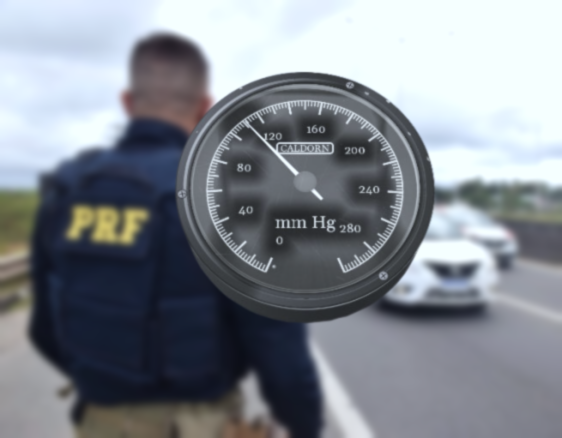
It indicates {"value": 110, "unit": "mmHg"}
